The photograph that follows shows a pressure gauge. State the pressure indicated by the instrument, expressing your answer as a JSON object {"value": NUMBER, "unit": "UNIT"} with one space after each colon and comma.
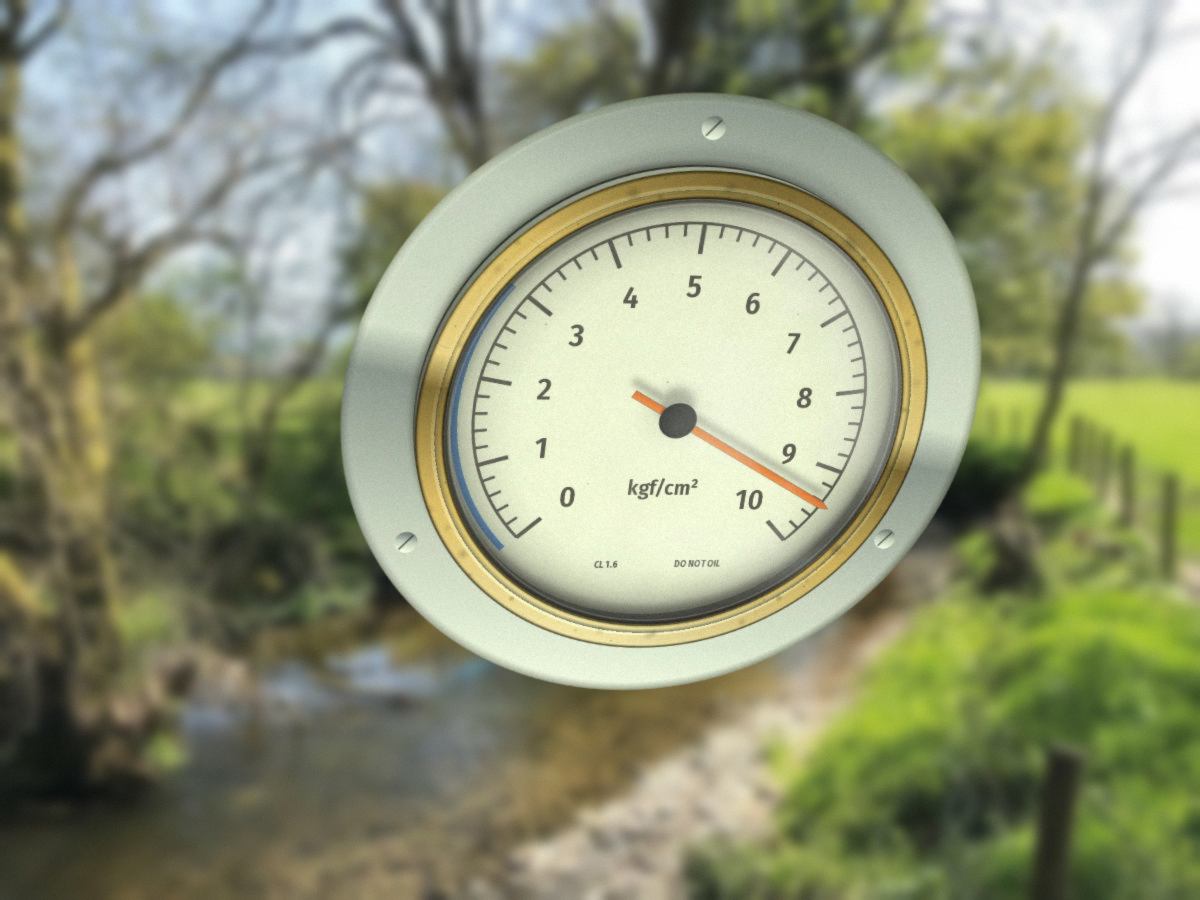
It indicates {"value": 9.4, "unit": "kg/cm²"}
